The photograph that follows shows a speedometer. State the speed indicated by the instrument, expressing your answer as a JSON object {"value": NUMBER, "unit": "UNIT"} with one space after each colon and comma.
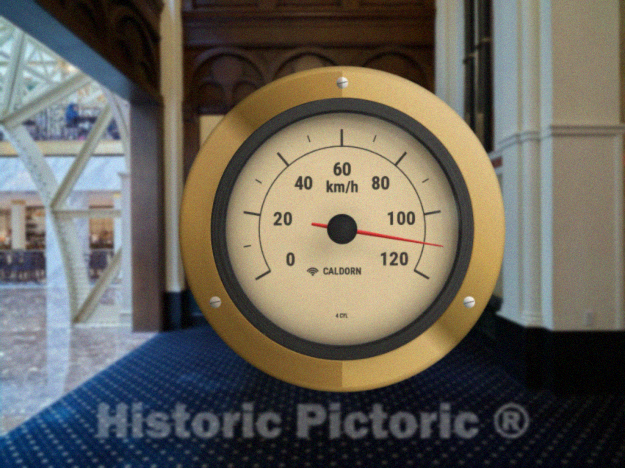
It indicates {"value": 110, "unit": "km/h"}
